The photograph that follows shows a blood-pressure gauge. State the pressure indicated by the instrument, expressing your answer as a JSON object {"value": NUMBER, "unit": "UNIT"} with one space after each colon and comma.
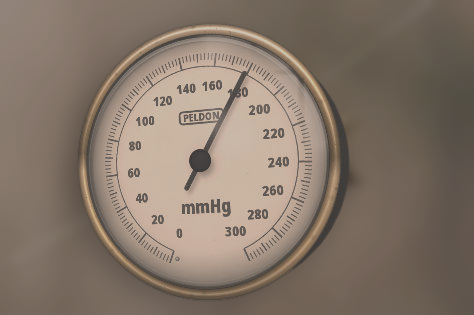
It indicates {"value": 180, "unit": "mmHg"}
